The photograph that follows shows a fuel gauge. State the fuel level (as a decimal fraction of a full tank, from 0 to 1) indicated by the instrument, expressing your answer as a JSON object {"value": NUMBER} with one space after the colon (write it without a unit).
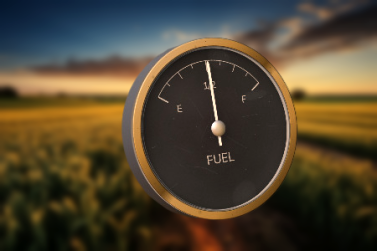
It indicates {"value": 0.5}
